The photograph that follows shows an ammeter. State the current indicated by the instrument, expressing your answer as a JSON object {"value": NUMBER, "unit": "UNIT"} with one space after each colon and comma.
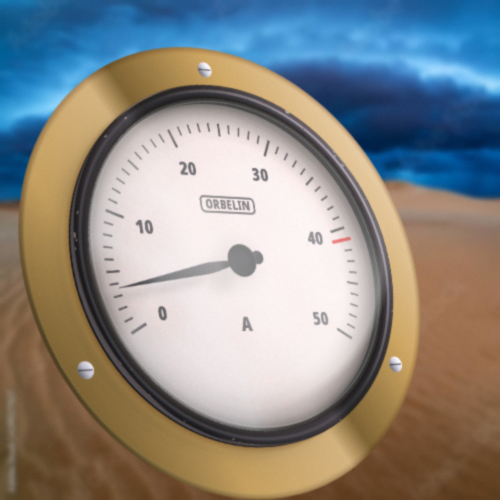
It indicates {"value": 3.5, "unit": "A"}
